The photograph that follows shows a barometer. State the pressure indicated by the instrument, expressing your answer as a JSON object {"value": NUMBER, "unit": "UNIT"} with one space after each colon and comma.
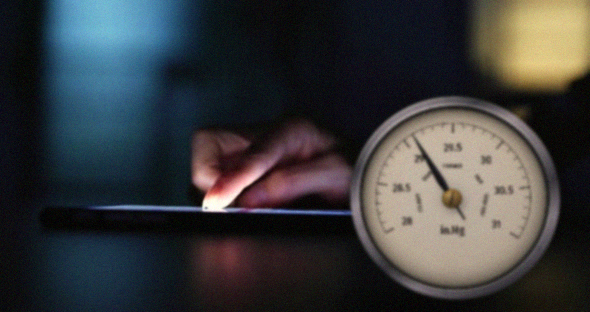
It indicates {"value": 29.1, "unit": "inHg"}
